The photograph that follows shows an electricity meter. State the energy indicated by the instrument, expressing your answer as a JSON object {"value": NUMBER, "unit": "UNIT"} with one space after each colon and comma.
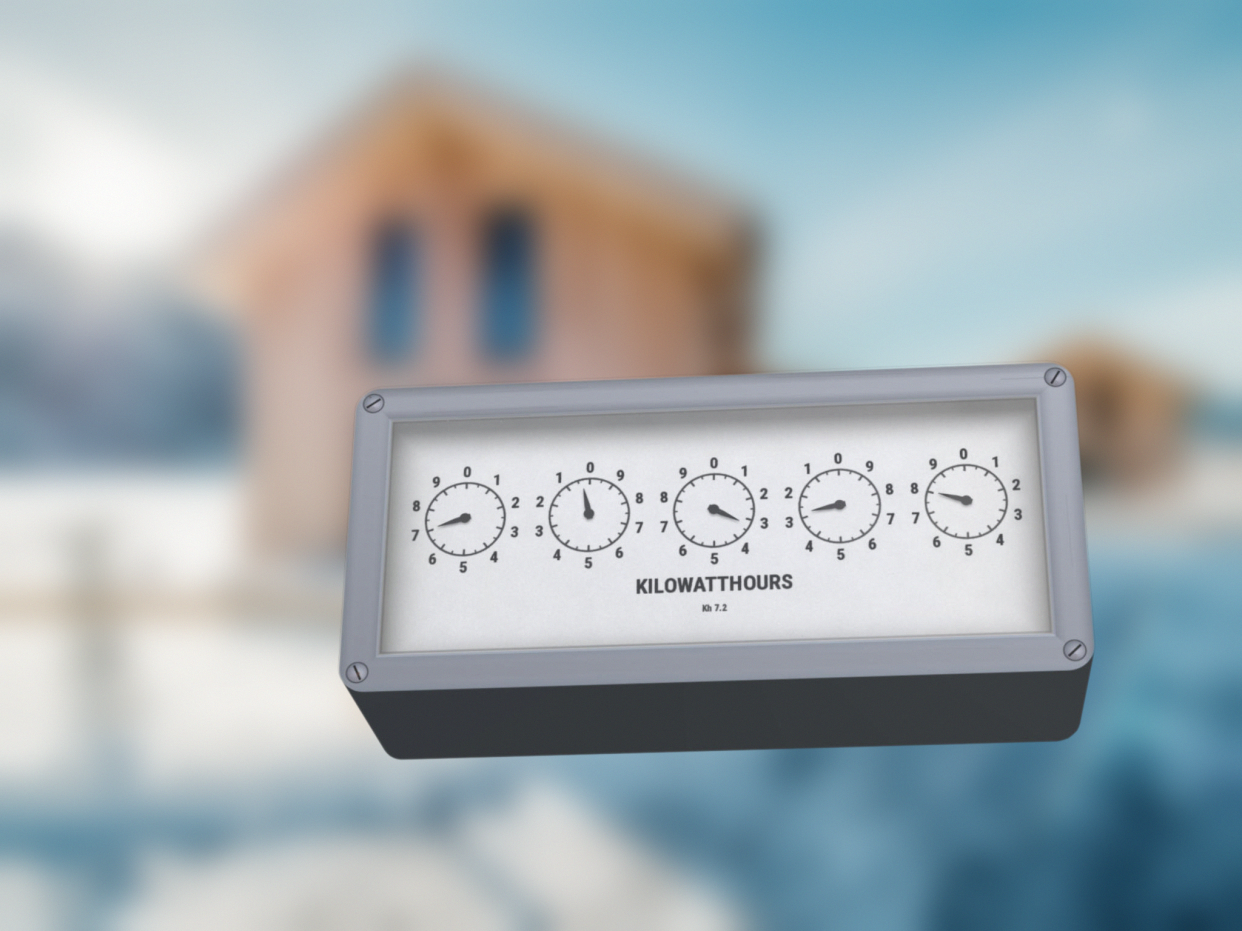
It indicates {"value": 70328, "unit": "kWh"}
